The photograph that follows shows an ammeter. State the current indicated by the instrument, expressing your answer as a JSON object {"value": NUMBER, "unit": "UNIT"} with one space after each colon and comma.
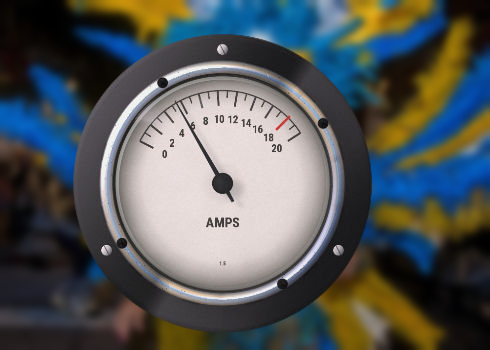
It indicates {"value": 5.5, "unit": "A"}
